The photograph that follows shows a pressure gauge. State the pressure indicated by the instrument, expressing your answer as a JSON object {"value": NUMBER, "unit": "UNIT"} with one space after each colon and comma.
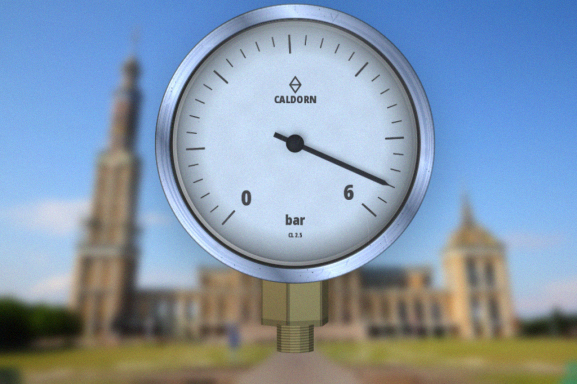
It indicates {"value": 5.6, "unit": "bar"}
